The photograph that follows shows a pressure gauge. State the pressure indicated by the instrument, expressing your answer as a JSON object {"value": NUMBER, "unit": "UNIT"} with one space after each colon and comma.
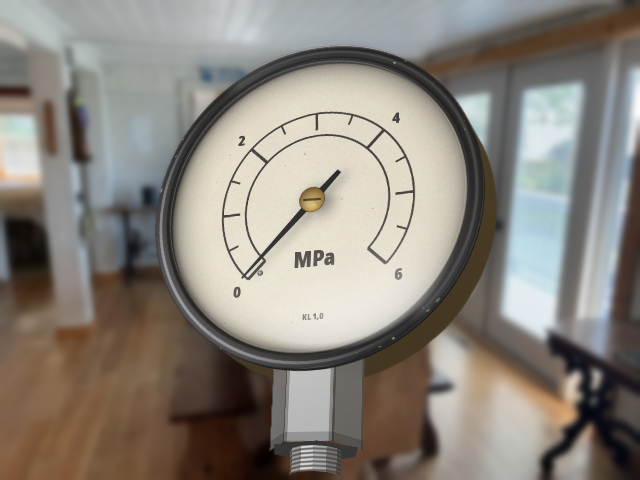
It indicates {"value": 0, "unit": "MPa"}
